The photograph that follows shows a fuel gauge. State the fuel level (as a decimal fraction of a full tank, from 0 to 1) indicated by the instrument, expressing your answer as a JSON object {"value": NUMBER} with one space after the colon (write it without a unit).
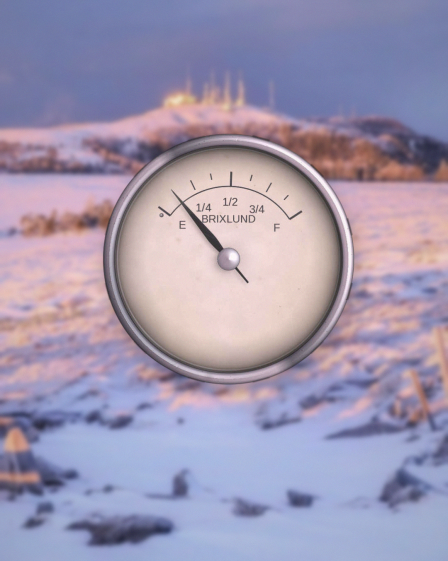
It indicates {"value": 0.125}
